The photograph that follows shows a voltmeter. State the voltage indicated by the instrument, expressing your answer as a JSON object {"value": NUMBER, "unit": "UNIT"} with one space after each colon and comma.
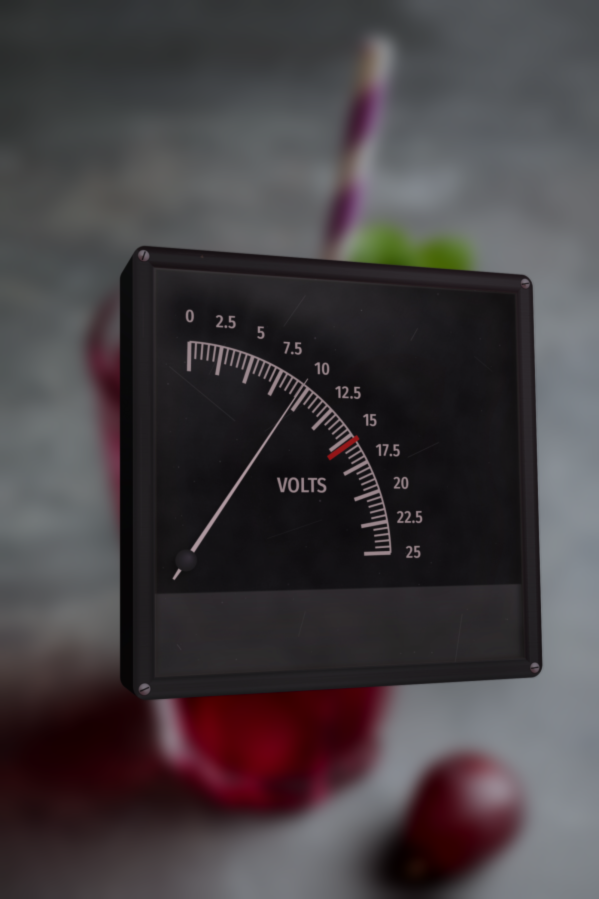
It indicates {"value": 9.5, "unit": "V"}
